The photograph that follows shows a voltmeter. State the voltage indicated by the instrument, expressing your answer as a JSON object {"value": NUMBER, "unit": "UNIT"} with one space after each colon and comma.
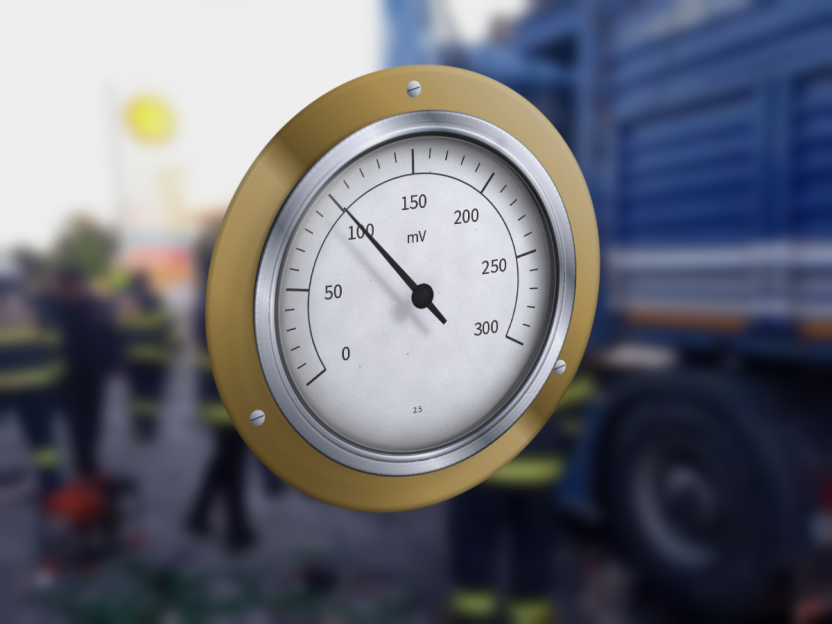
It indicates {"value": 100, "unit": "mV"}
